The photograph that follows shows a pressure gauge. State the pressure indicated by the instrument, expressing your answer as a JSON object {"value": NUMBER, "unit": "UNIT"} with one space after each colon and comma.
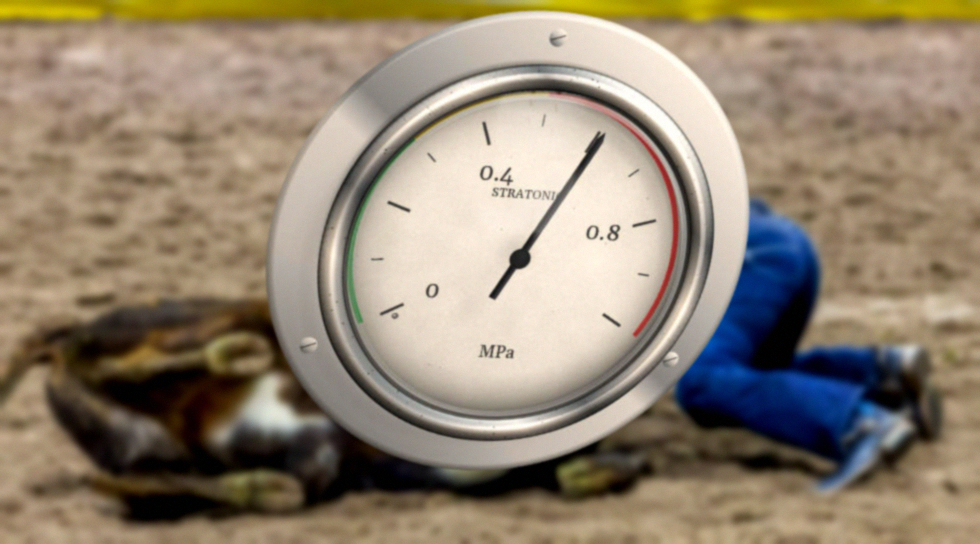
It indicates {"value": 0.6, "unit": "MPa"}
